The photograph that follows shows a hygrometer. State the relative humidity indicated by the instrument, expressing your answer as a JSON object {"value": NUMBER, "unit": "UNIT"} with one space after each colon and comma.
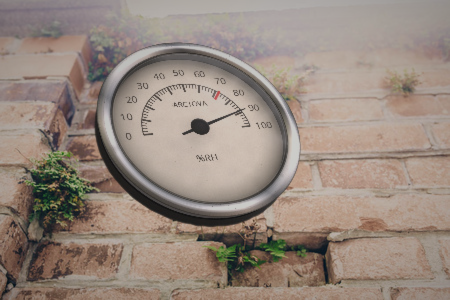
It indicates {"value": 90, "unit": "%"}
